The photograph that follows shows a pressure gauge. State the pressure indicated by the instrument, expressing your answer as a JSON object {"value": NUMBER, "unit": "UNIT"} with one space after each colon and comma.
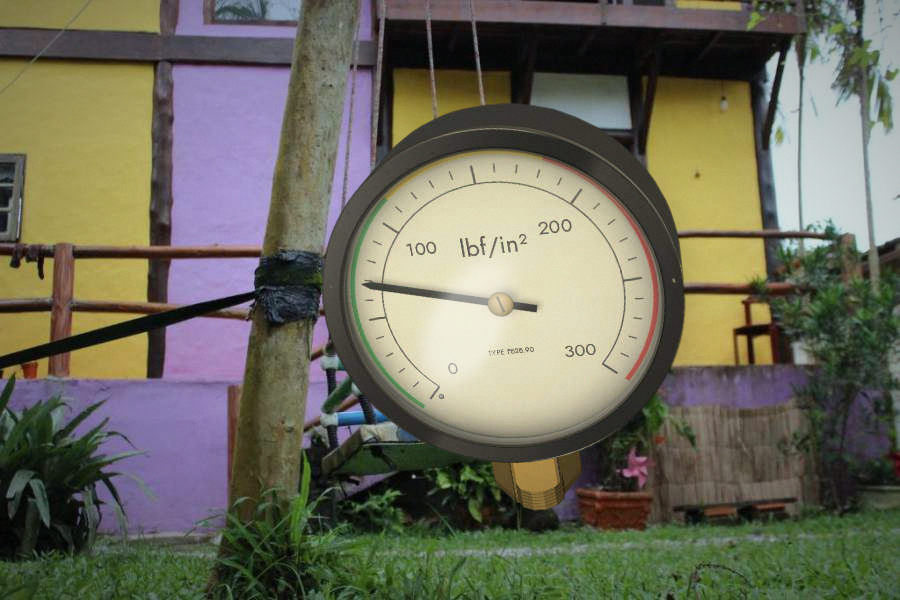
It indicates {"value": 70, "unit": "psi"}
